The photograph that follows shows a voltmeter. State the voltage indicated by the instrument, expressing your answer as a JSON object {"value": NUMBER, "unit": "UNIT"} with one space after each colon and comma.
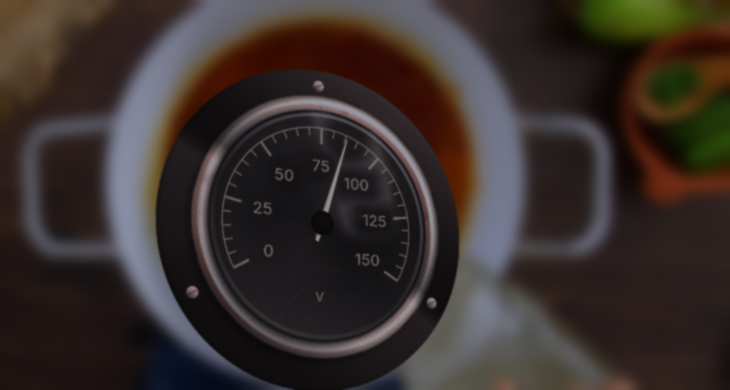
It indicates {"value": 85, "unit": "V"}
